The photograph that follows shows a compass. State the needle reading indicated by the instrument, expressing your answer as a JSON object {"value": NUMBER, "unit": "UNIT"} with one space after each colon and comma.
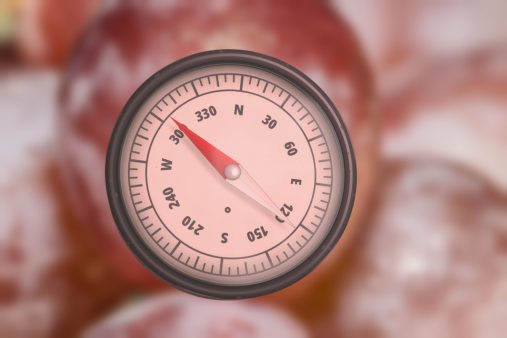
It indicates {"value": 305, "unit": "°"}
